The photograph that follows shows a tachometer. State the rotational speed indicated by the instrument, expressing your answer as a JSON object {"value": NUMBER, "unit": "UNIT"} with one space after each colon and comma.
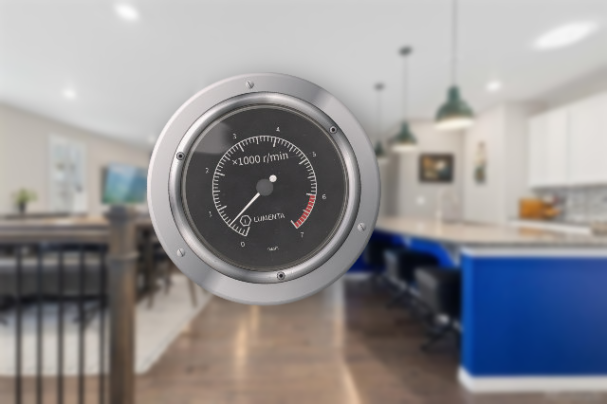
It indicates {"value": 500, "unit": "rpm"}
